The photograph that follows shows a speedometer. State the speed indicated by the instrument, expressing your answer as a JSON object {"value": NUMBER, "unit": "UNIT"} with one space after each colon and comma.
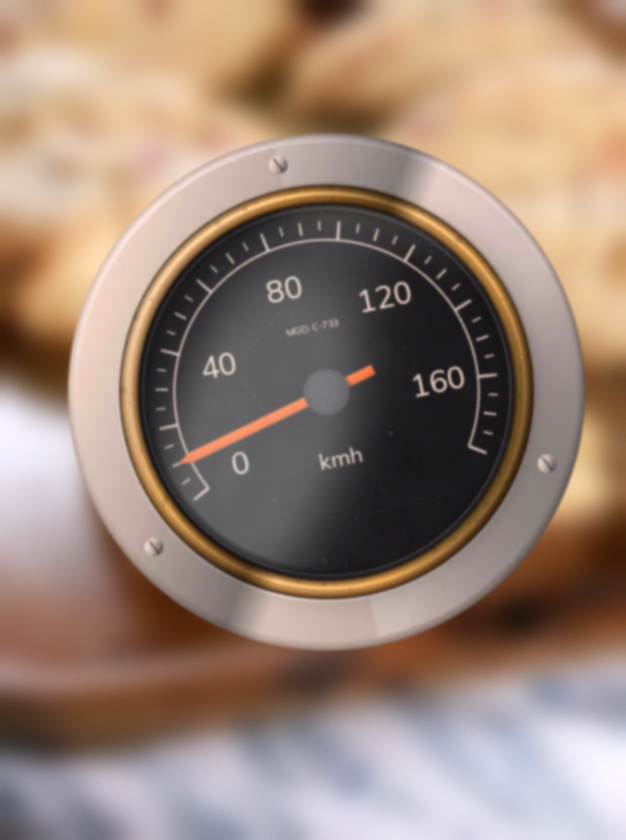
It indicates {"value": 10, "unit": "km/h"}
